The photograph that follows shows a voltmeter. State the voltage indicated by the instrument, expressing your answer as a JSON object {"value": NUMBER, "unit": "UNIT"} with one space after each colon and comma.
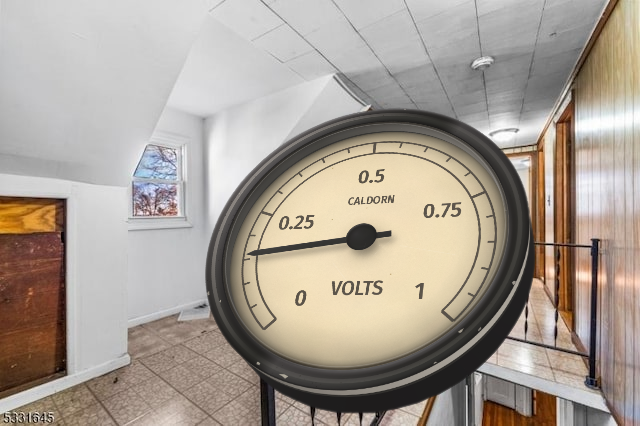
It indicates {"value": 0.15, "unit": "V"}
